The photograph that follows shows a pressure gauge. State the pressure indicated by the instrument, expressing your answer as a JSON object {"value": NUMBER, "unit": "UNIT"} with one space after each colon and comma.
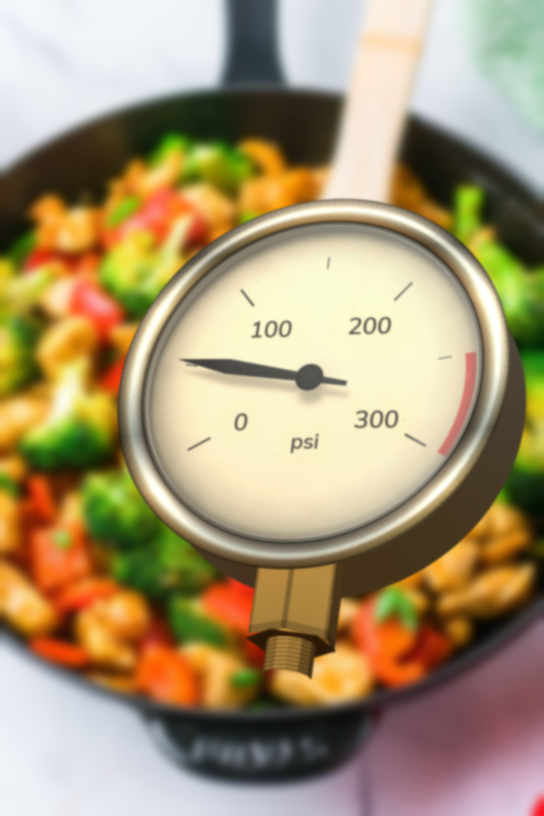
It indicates {"value": 50, "unit": "psi"}
